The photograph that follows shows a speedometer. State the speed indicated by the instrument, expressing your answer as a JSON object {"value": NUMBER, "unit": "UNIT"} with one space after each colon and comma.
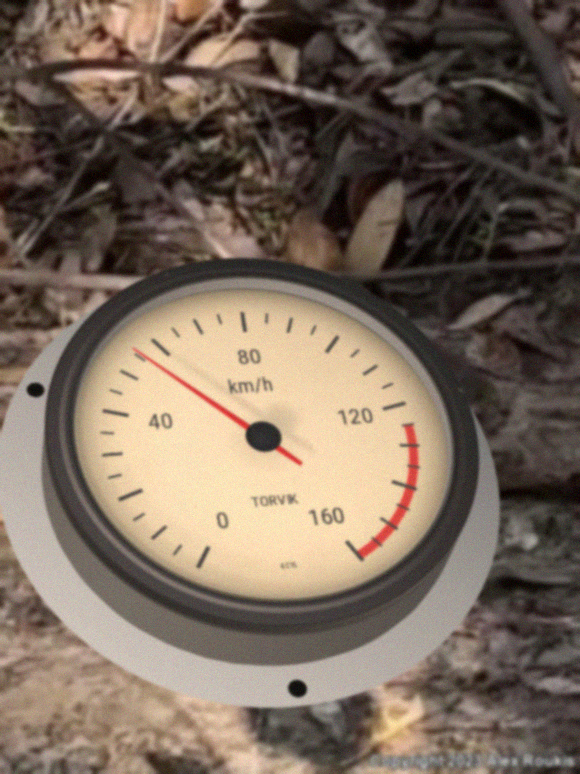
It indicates {"value": 55, "unit": "km/h"}
